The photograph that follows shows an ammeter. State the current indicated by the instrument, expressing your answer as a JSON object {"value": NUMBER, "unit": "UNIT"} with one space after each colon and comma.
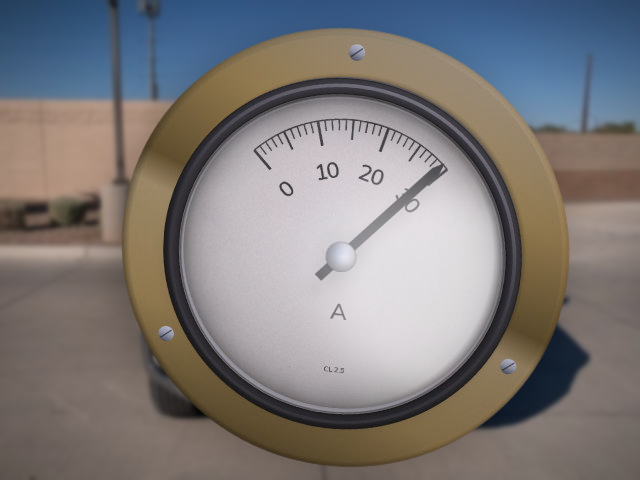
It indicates {"value": 29, "unit": "A"}
